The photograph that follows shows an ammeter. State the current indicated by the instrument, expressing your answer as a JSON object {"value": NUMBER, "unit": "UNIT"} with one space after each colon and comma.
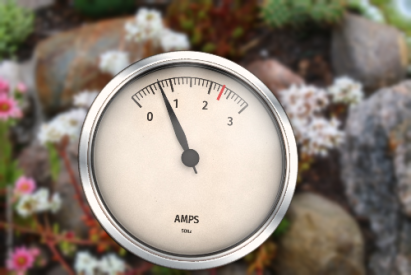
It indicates {"value": 0.7, "unit": "A"}
